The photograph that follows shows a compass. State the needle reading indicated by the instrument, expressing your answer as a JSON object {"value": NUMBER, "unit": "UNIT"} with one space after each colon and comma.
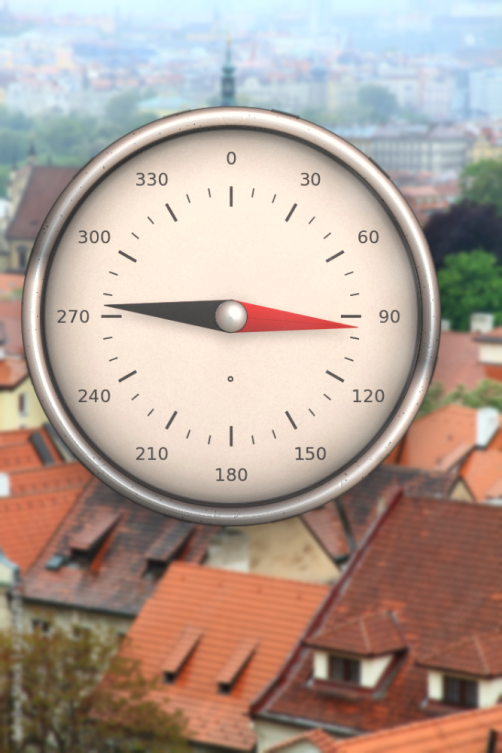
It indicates {"value": 95, "unit": "°"}
